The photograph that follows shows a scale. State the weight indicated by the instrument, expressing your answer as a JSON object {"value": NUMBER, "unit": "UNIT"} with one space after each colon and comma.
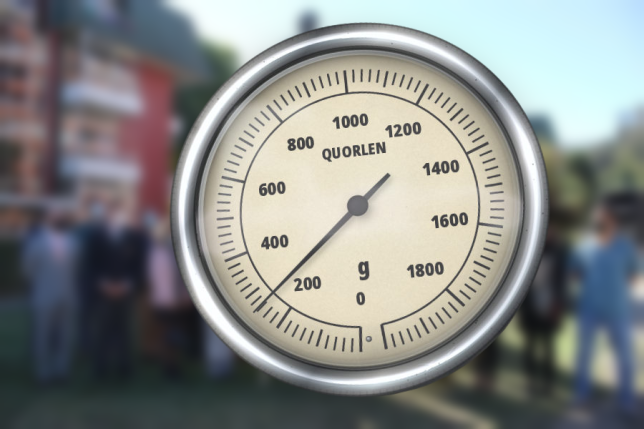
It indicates {"value": 260, "unit": "g"}
